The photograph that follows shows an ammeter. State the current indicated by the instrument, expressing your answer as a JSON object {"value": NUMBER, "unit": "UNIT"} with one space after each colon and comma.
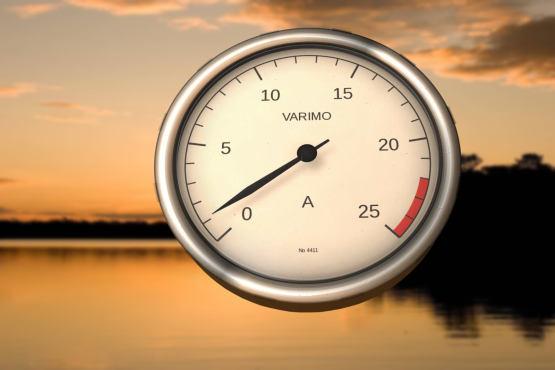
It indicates {"value": 1, "unit": "A"}
